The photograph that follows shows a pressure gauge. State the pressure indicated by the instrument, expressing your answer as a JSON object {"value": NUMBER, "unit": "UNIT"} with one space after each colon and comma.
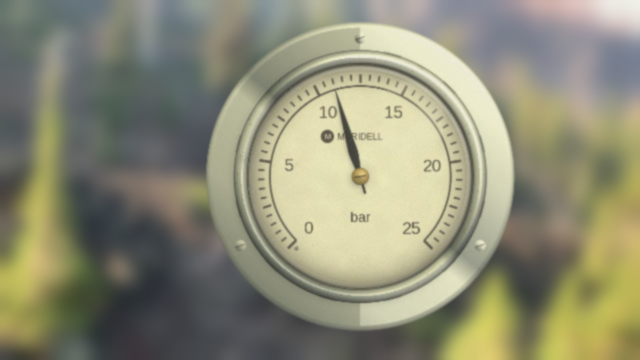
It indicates {"value": 11, "unit": "bar"}
